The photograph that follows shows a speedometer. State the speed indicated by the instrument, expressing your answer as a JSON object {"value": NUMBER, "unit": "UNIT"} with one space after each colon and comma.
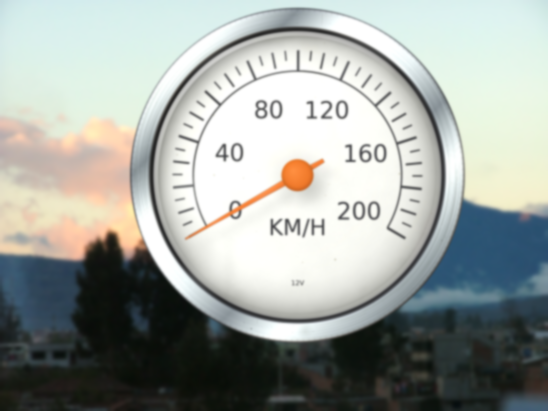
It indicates {"value": 0, "unit": "km/h"}
